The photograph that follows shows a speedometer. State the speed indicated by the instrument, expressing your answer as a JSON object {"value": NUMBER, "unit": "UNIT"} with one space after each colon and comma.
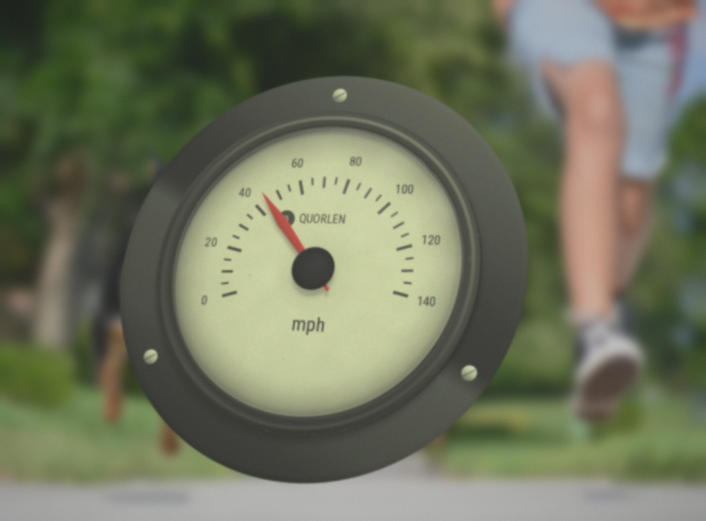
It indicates {"value": 45, "unit": "mph"}
